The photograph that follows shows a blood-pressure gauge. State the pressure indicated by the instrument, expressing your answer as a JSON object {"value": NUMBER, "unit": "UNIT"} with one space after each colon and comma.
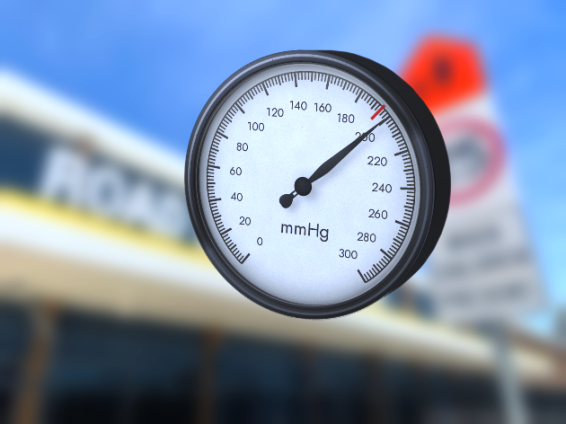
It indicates {"value": 200, "unit": "mmHg"}
